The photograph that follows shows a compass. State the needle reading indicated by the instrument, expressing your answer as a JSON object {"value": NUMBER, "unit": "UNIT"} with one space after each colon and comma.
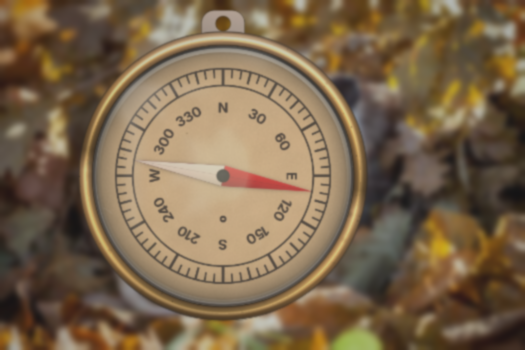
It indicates {"value": 100, "unit": "°"}
